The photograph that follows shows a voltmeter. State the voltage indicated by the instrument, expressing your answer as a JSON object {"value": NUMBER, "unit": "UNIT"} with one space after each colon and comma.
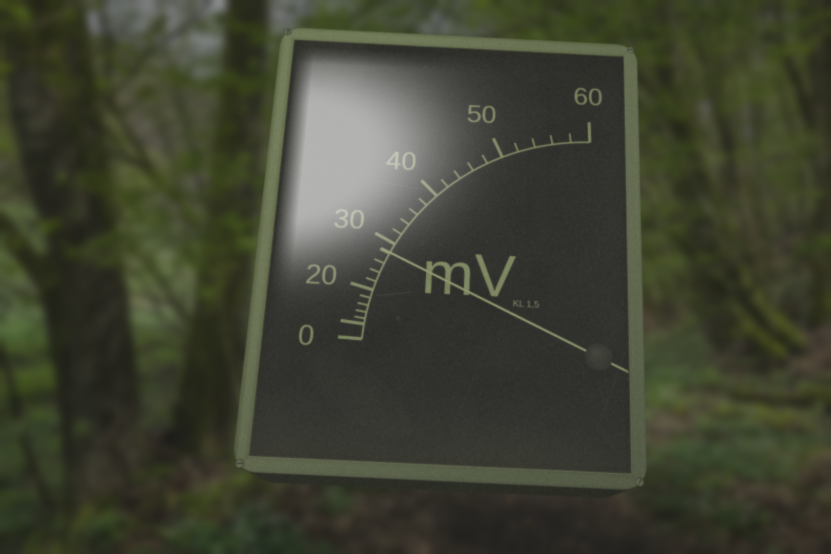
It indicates {"value": 28, "unit": "mV"}
